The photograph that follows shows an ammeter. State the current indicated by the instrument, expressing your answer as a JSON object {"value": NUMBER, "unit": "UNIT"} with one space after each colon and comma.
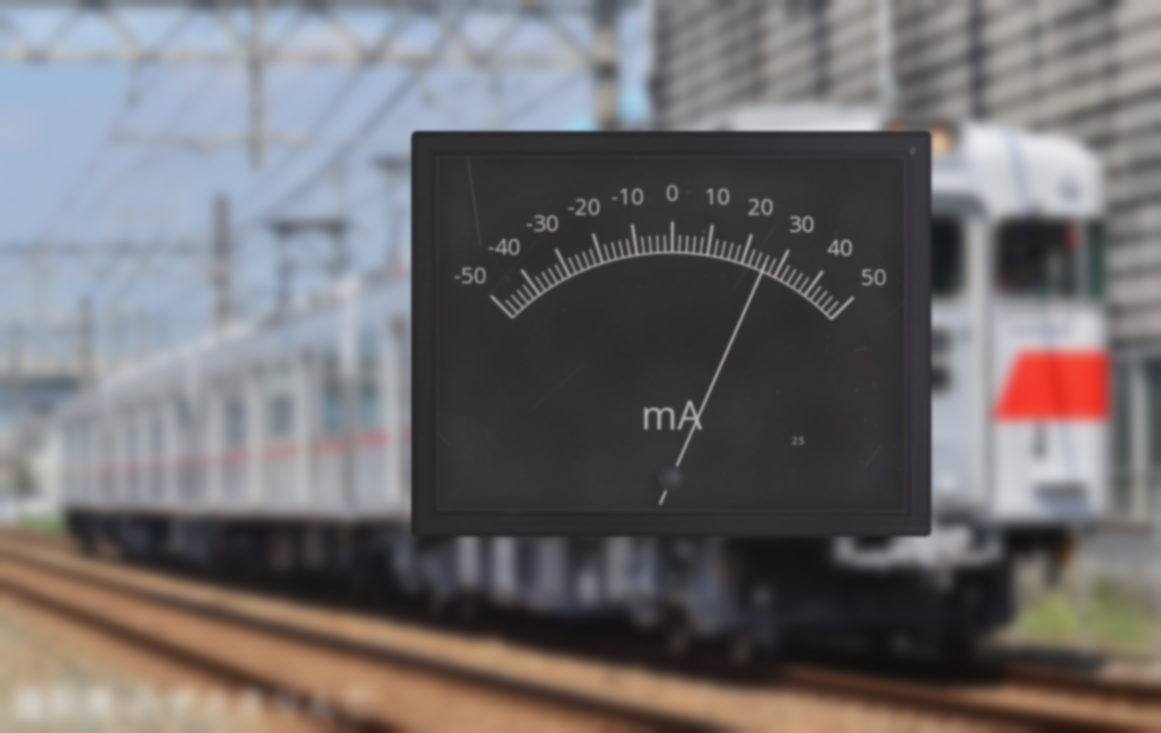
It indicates {"value": 26, "unit": "mA"}
